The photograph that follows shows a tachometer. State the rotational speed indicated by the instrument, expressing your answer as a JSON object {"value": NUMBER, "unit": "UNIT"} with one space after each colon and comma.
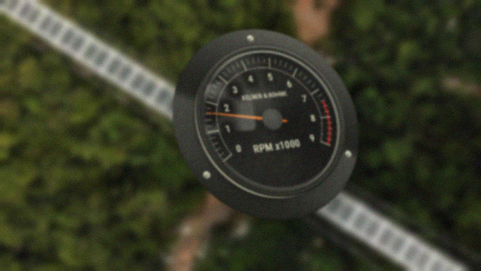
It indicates {"value": 1600, "unit": "rpm"}
